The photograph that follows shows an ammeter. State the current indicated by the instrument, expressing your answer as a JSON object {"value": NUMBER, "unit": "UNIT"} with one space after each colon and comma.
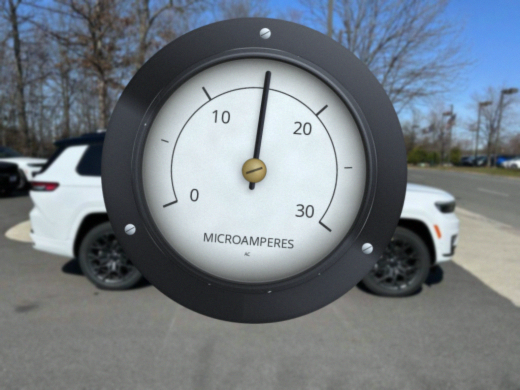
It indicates {"value": 15, "unit": "µA"}
